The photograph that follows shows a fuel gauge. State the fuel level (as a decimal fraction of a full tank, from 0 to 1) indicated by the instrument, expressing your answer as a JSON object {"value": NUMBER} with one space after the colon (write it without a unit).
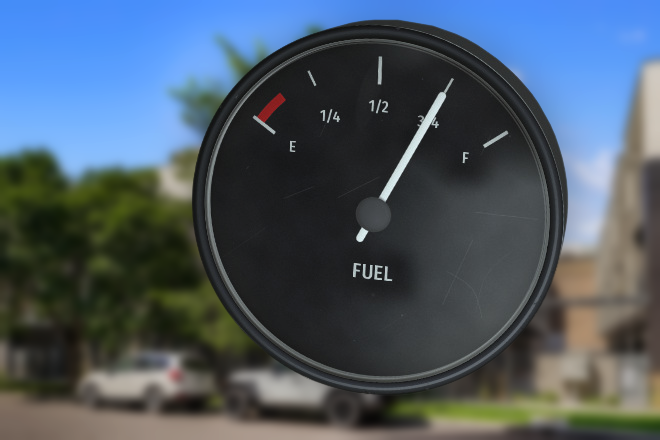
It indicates {"value": 0.75}
